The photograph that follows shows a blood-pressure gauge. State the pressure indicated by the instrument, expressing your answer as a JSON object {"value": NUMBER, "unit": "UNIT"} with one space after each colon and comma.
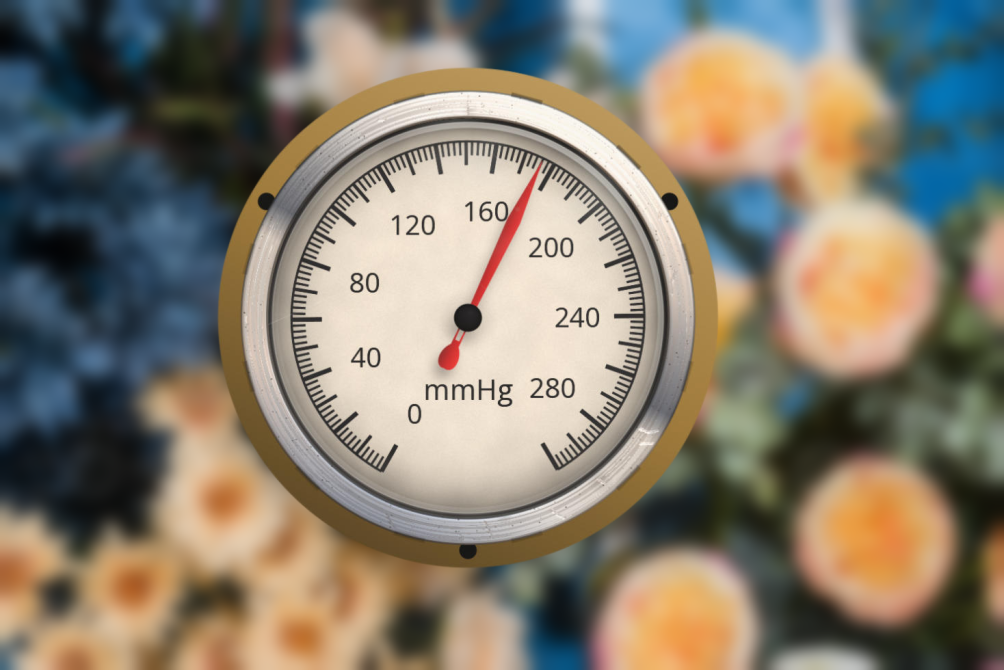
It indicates {"value": 176, "unit": "mmHg"}
